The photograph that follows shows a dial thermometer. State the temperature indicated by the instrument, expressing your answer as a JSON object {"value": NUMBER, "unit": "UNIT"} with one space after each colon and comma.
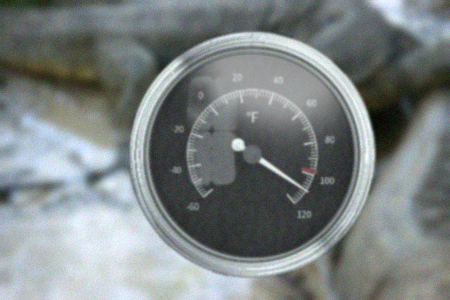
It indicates {"value": 110, "unit": "°F"}
